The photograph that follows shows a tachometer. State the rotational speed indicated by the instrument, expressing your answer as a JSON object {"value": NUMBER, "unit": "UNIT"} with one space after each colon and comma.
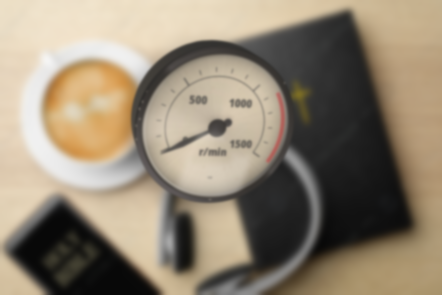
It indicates {"value": 0, "unit": "rpm"}
